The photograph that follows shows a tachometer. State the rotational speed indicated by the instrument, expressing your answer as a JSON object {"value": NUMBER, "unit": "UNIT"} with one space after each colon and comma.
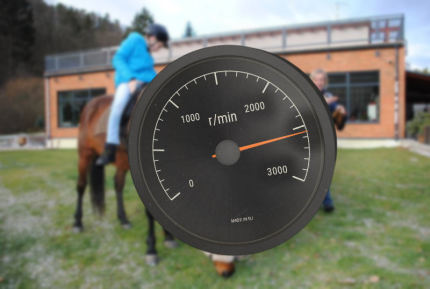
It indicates {"value": 2550, "unit": "rpm"}
